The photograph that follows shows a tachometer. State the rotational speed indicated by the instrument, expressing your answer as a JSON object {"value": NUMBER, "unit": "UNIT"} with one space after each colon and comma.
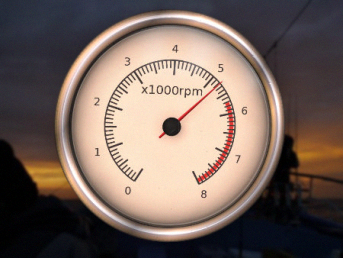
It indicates {"value": 5200, "unit": "rpm"}
